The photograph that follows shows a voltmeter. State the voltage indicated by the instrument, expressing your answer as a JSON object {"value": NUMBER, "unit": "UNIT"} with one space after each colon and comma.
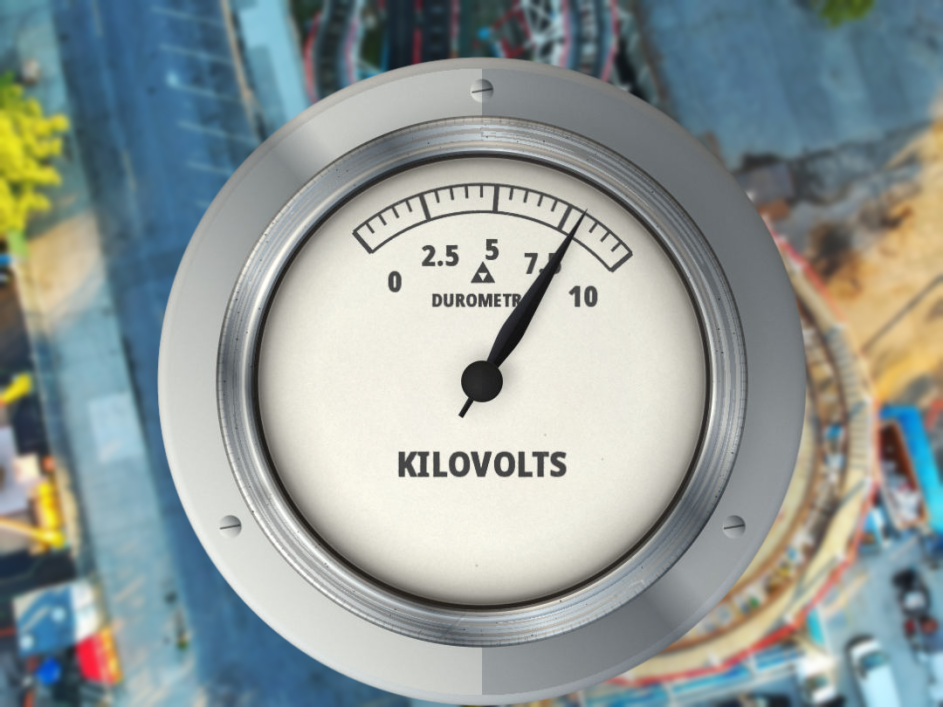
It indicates {"value": 8, "unit": "kV"}
